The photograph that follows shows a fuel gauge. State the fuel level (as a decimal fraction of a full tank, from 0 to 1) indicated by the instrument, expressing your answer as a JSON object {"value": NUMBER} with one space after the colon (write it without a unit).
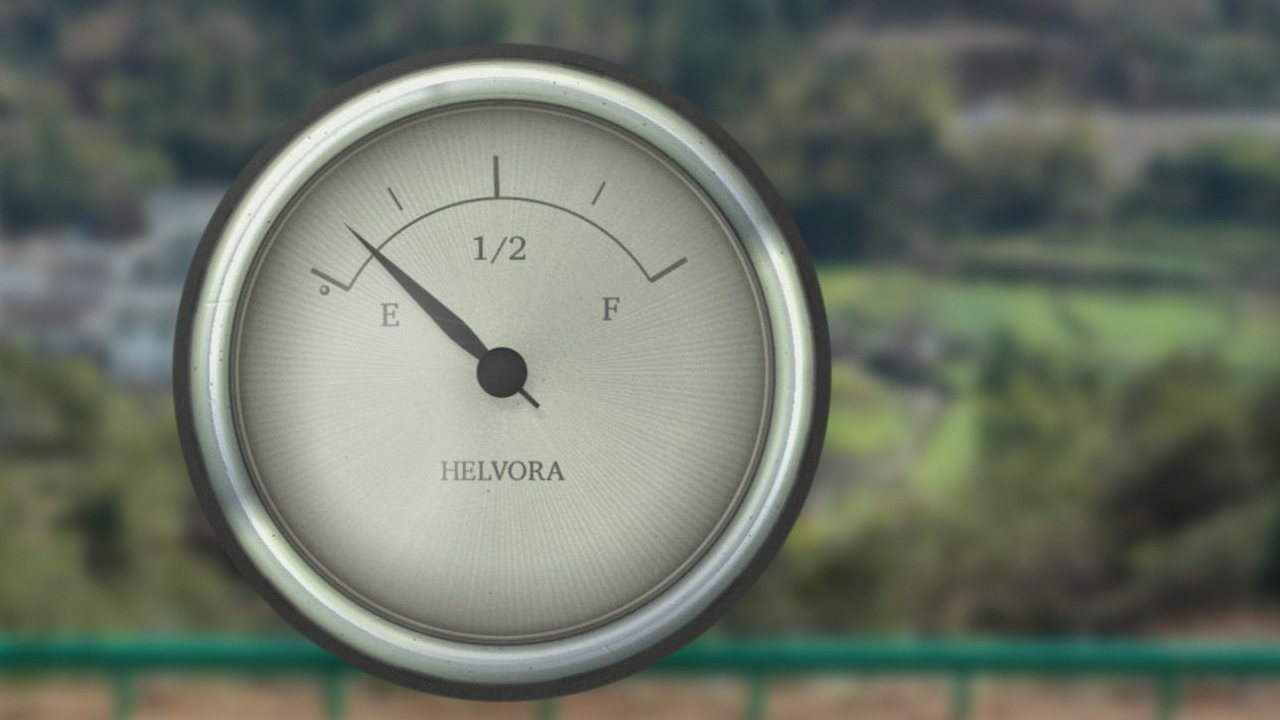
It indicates {"value": 0.125}
